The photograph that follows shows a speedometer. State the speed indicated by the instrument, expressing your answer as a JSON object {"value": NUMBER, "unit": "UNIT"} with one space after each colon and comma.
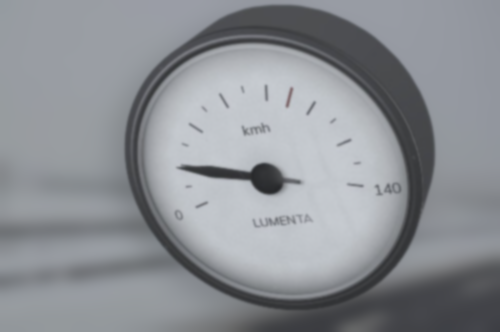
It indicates {"value": 20, "unit": "km/h"}
